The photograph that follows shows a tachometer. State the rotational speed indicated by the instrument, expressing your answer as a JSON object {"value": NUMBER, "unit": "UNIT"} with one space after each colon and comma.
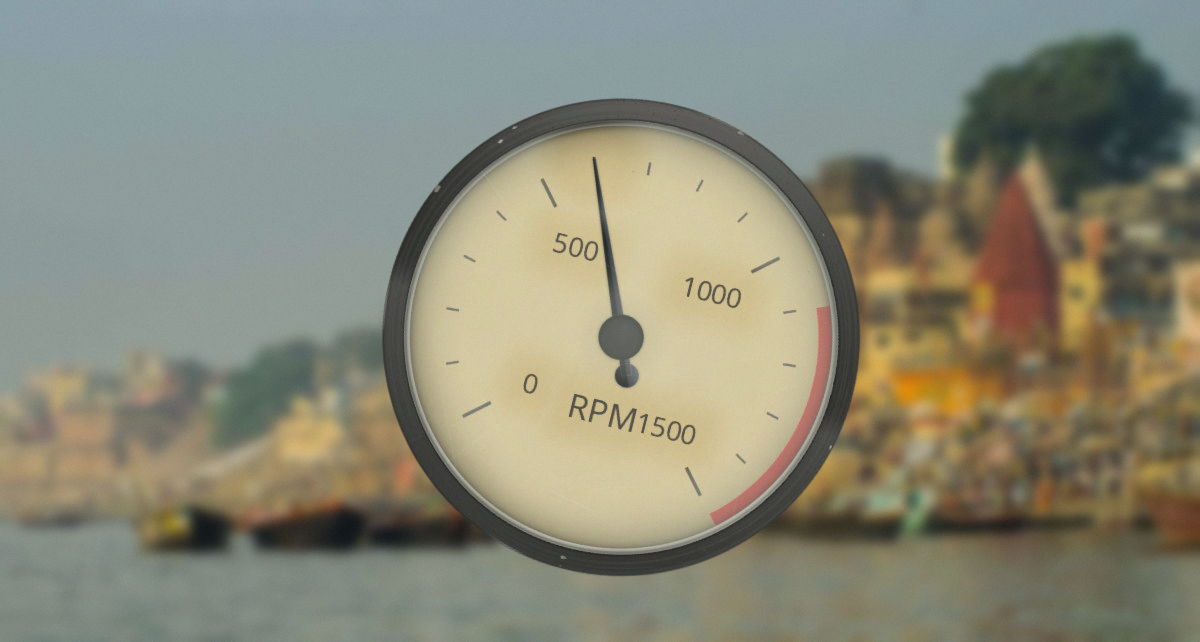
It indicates {"value": 600, "unit": "rpm"}
